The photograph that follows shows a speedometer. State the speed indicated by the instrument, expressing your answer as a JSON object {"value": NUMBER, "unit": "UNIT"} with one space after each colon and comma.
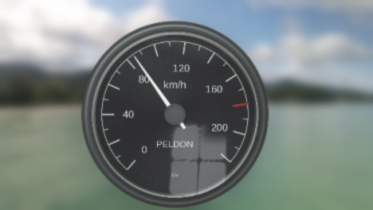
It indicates {"value": 85, "unit": "km/h"}
